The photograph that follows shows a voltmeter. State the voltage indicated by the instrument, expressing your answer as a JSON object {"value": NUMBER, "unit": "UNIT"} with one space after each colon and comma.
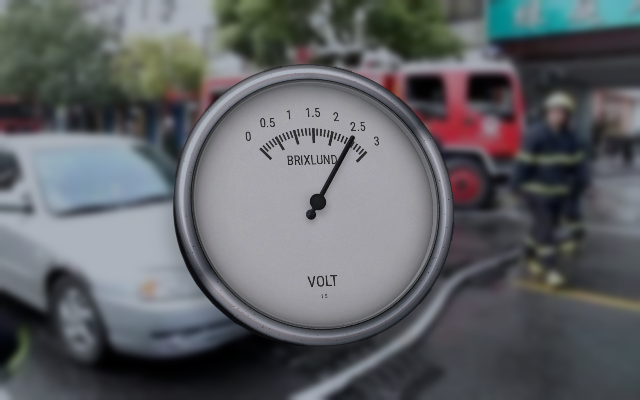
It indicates {"value": 2.5, "unit": "V"}
